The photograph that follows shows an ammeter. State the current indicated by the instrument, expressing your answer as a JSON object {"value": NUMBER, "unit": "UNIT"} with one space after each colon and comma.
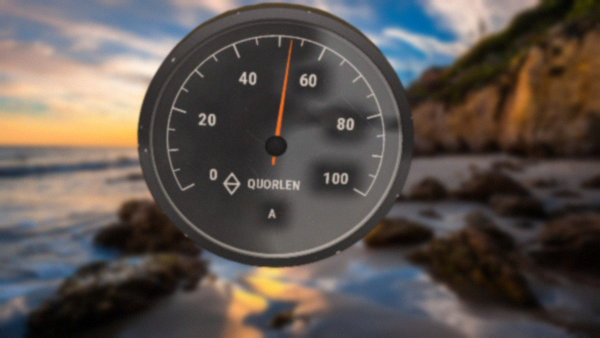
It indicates {"value": 52.5, "unit": "A"}
